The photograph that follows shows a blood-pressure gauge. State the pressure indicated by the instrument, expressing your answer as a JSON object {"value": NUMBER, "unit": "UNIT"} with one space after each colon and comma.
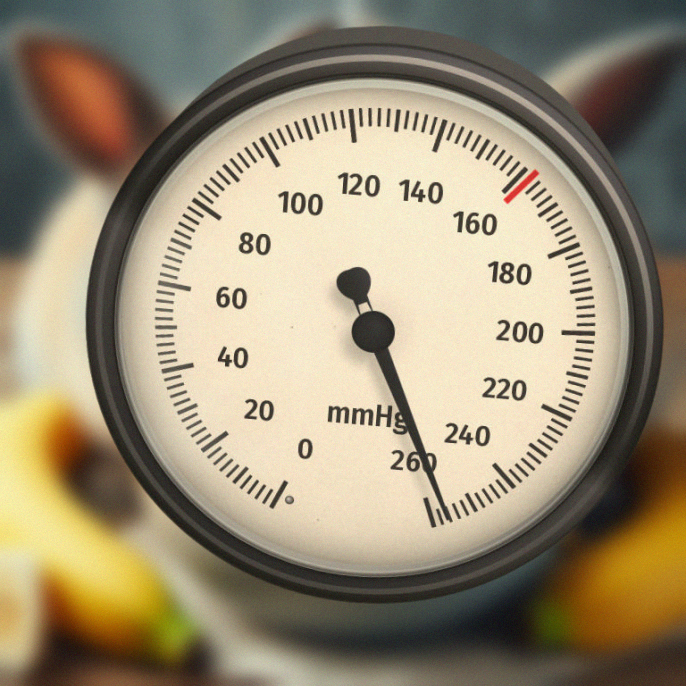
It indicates {"value": 256, "unit": "mmHg"}
